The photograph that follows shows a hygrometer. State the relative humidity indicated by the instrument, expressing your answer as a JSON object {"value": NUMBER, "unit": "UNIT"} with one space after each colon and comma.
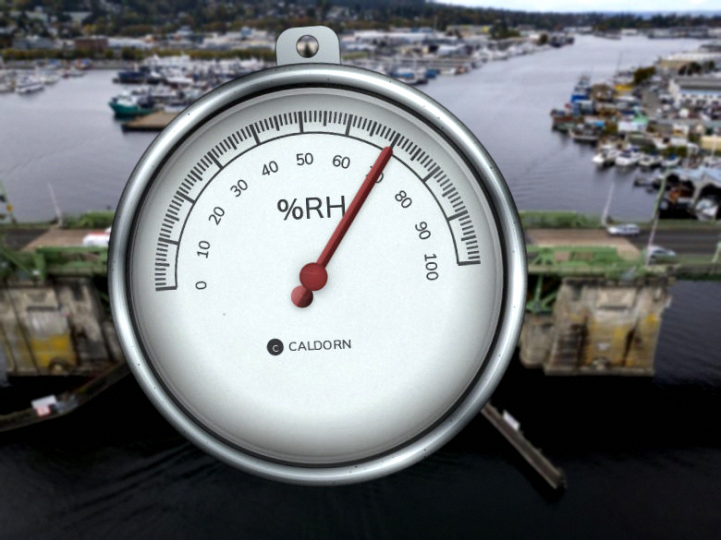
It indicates {"value": 70, "unit": "%"}
